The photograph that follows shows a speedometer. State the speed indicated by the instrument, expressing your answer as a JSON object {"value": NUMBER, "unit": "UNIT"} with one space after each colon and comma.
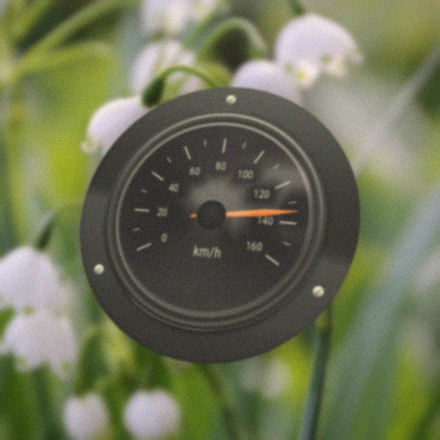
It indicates {"value": 135, "unit": "km/h"}
